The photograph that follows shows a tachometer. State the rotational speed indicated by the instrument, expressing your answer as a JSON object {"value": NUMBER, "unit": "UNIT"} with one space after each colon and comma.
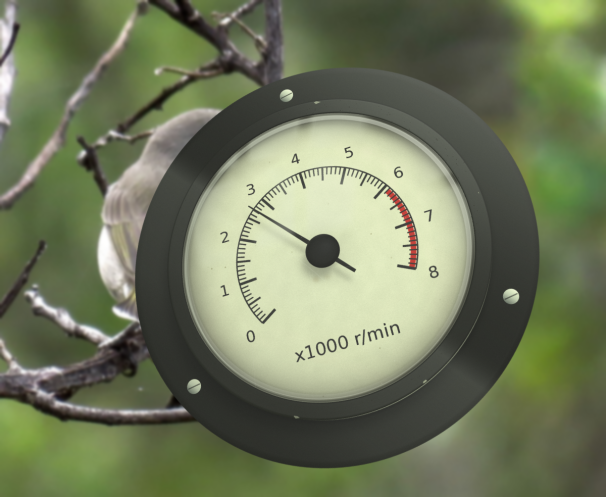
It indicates {"value": 2700, "unit": "rpm"}
